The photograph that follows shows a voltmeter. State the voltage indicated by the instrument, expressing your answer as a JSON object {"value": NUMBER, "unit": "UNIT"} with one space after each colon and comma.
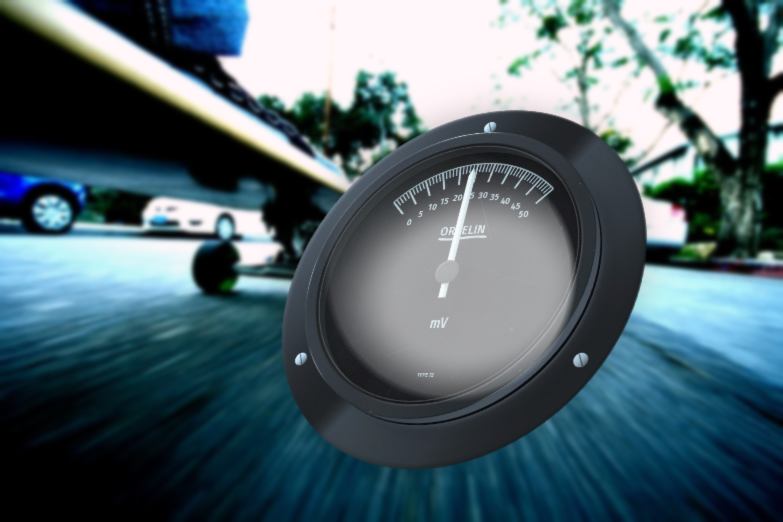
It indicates {"value": 25, "unit": "mV"}
